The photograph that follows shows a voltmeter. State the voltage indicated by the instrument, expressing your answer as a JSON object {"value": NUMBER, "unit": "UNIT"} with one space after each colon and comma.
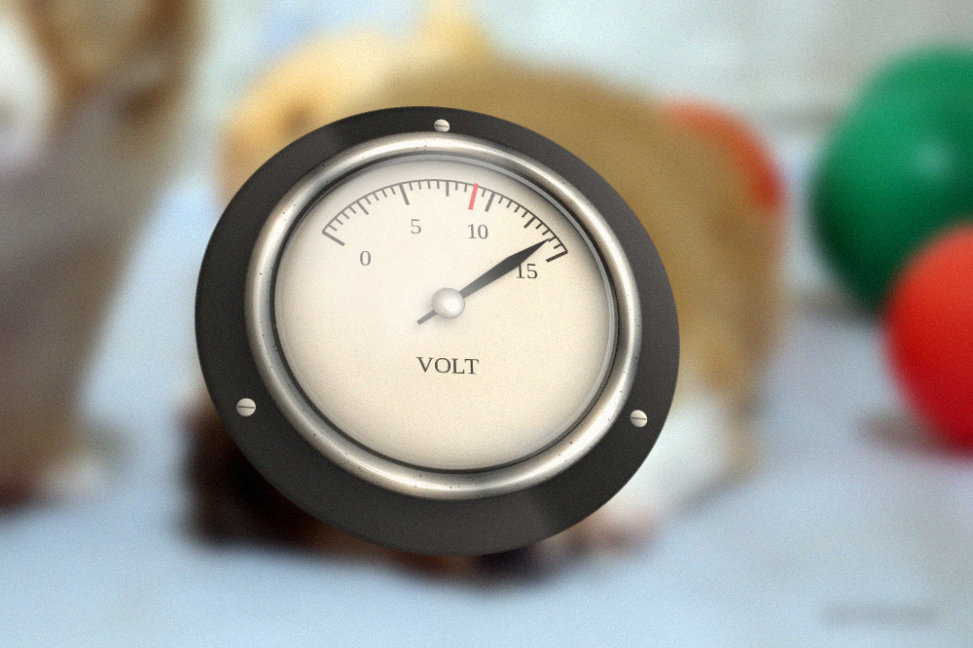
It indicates {"value": 14, "unit": "V"}
